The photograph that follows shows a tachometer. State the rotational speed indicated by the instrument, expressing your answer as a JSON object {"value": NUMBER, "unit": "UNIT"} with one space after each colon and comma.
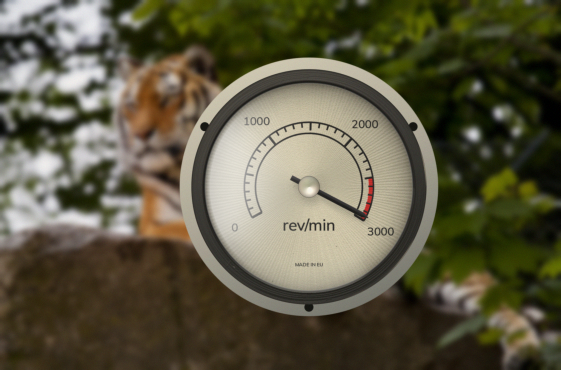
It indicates {"value": 2950, "unit": "rpm"}
